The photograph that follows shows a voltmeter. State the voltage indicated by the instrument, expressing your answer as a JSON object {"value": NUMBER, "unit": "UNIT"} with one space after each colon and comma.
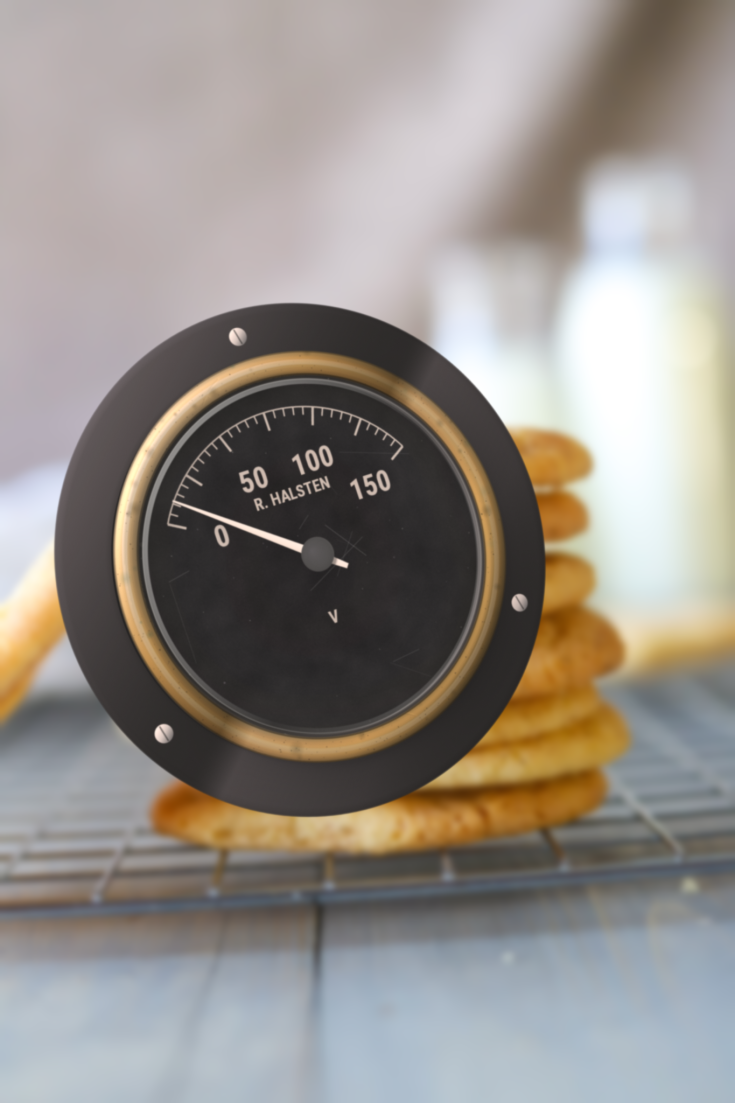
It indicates {"value": 10, "unit": "V"}
